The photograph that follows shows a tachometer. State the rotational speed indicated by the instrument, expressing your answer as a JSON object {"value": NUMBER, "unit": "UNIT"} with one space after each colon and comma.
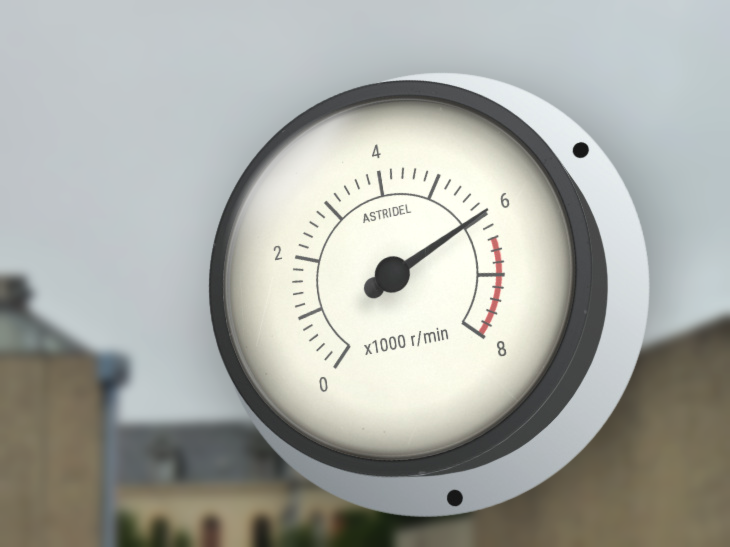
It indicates {"value": 6000, "unit": "rpm"}
